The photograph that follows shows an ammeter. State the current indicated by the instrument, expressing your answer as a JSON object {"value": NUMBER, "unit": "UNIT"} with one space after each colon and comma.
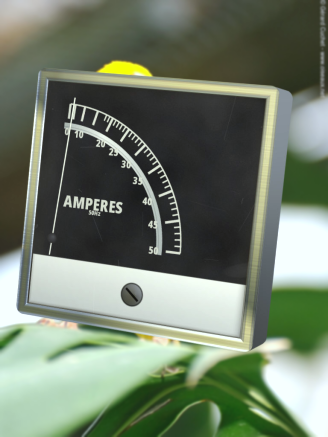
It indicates {"value": 5, "unit": "A"}
